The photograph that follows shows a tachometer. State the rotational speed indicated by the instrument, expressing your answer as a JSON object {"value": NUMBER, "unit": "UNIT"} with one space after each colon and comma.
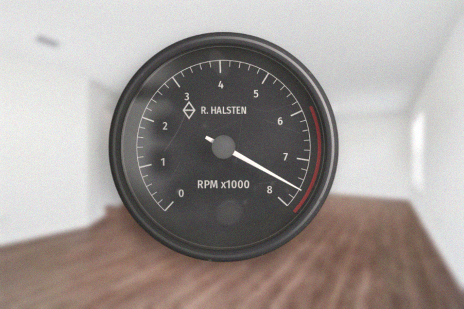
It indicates {"value": 7600, "unit": "rpm"}
